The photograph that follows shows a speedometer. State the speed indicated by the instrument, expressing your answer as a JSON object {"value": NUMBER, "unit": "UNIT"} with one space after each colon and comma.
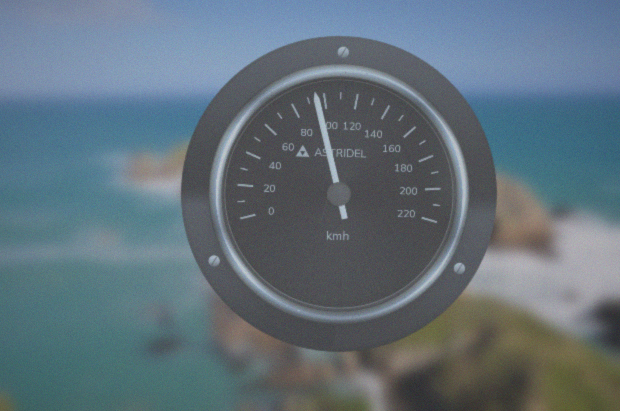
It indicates {"value": 95, "unit": "km/h"}
